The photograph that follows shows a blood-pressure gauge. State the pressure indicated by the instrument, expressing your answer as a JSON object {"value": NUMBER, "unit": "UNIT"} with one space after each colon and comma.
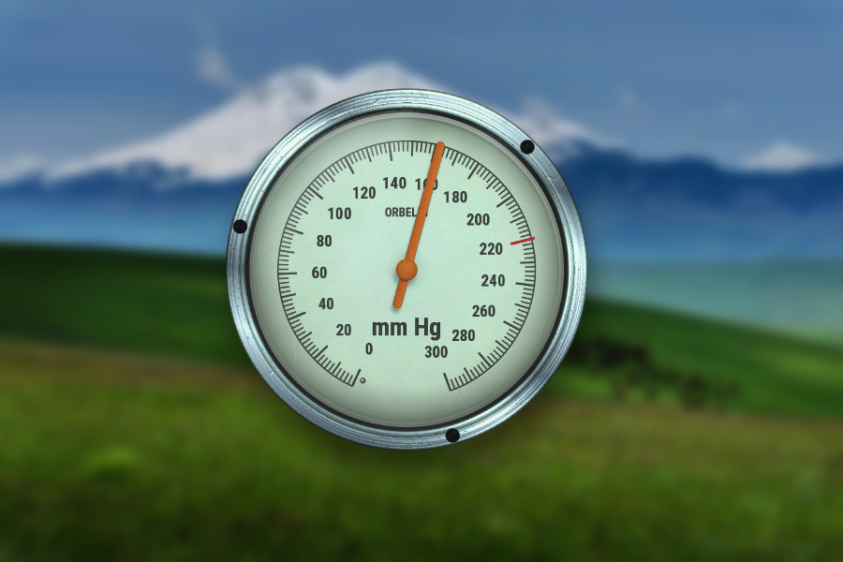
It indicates {"value": 162, "unit": "mmHg"}
